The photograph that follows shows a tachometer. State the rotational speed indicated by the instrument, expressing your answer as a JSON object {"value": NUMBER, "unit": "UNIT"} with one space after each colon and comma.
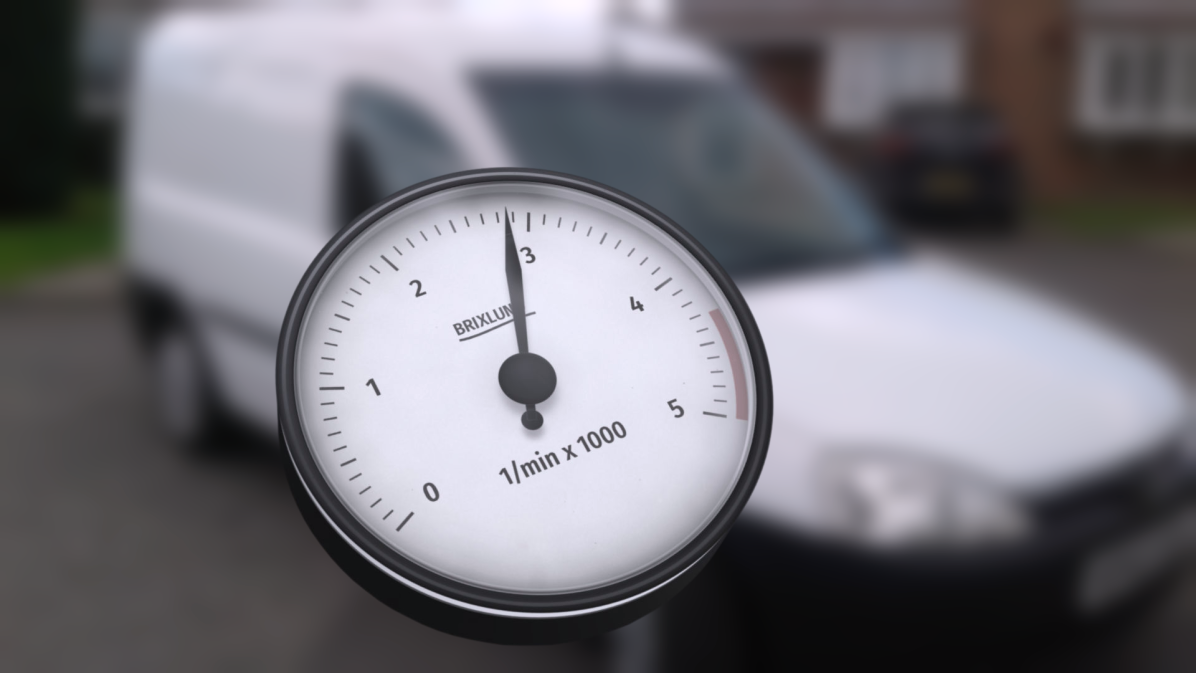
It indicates {"value": 2850, "unit": "rpm"}
